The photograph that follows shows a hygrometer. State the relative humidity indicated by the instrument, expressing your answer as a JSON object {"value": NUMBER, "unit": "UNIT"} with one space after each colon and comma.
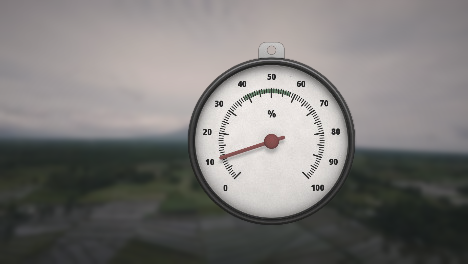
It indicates {"value": 10, "unit": "%"}
